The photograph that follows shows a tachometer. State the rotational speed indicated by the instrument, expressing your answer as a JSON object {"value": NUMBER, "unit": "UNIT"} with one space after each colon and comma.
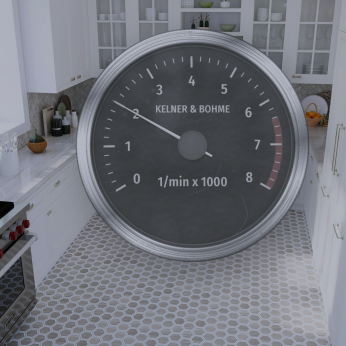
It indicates {"value": 2000, "unit": "rpm"}
